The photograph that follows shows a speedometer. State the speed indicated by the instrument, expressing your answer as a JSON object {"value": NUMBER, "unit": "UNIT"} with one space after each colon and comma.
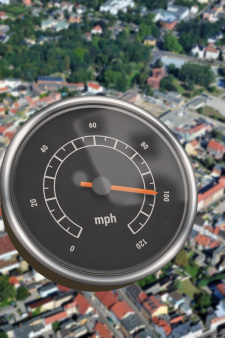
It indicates {"value": 100, "unit": "mph"}
